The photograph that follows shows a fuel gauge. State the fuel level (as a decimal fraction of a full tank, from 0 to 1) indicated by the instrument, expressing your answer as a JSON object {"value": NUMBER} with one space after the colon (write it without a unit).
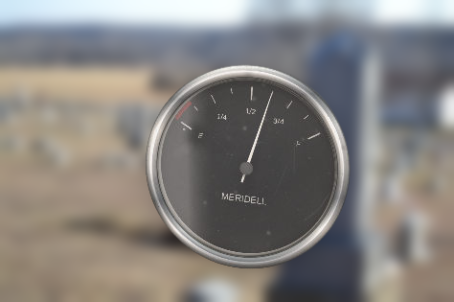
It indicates {"value": 0.625}
